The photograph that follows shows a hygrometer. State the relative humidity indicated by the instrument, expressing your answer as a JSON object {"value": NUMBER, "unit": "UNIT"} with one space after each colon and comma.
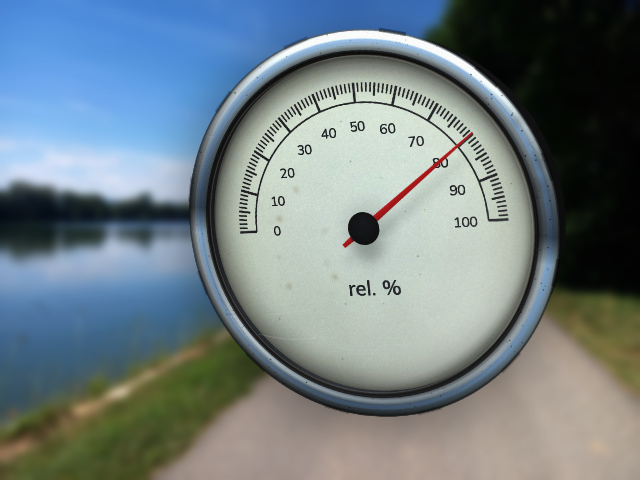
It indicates {"value": 80, "unit": "%"}
